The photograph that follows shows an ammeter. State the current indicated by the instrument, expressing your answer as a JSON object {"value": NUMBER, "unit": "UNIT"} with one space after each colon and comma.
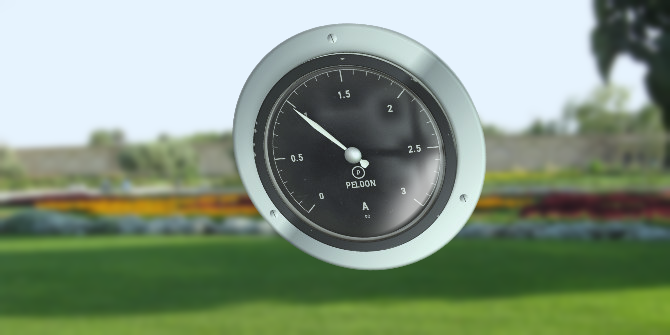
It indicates {"value": 1, "unit": "A"}
